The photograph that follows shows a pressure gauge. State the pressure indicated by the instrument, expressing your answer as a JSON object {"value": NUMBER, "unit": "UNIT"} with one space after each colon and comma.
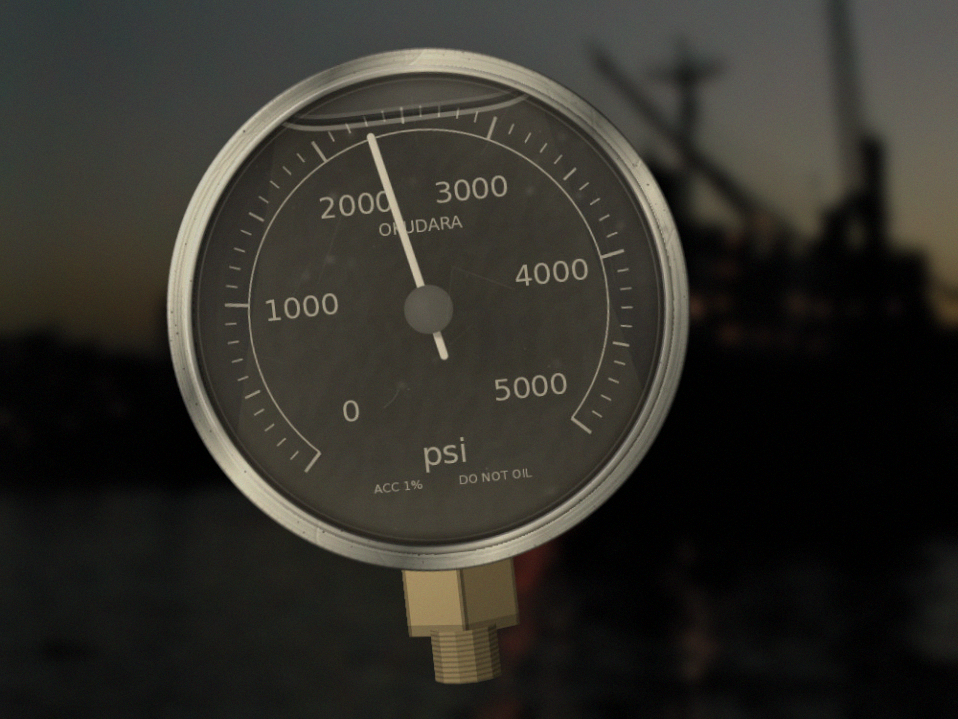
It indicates {"value": 2300, "unit": "psi"}
